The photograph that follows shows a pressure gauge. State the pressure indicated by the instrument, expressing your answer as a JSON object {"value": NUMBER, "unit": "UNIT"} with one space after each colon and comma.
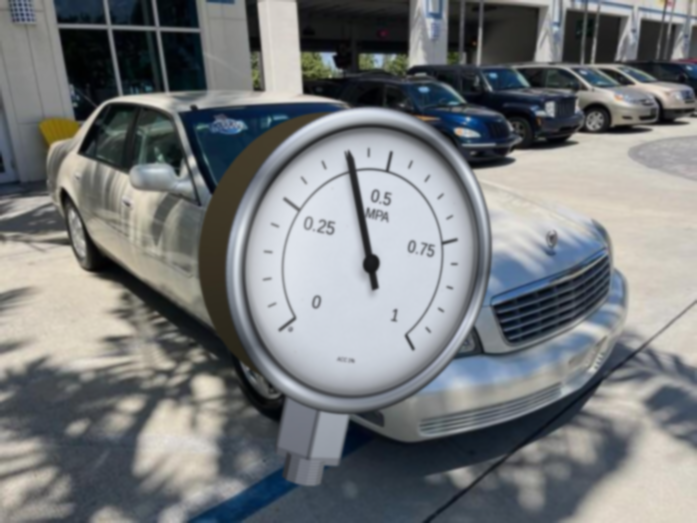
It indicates {"value": 0.4, "unit": "MPa"}
